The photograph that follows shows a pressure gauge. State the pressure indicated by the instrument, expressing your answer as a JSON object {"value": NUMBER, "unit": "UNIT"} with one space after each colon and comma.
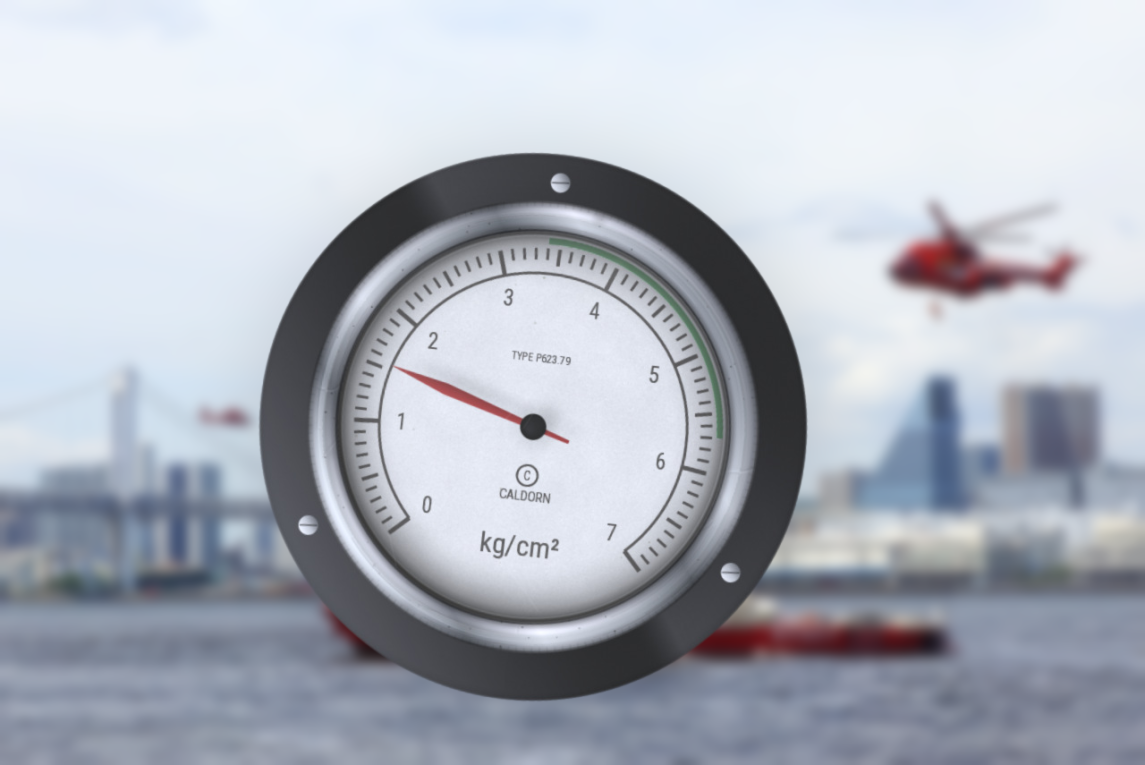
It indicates {"value": 1.55, "unit": "kg/cm²"}
